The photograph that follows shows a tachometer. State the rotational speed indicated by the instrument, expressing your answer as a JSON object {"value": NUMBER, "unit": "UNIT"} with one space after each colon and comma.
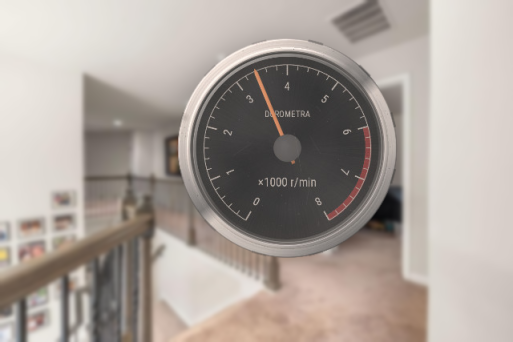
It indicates {"value": 3400, "unit": "rpm"}
